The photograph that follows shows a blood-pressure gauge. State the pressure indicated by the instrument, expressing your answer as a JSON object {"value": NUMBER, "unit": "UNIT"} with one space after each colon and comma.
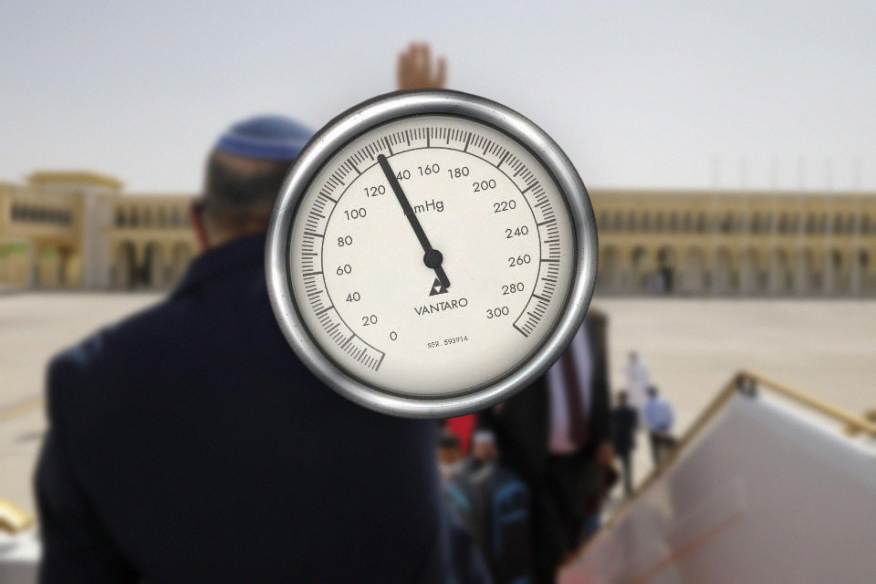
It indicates {"value": 134, "unit": "mmHg"}
